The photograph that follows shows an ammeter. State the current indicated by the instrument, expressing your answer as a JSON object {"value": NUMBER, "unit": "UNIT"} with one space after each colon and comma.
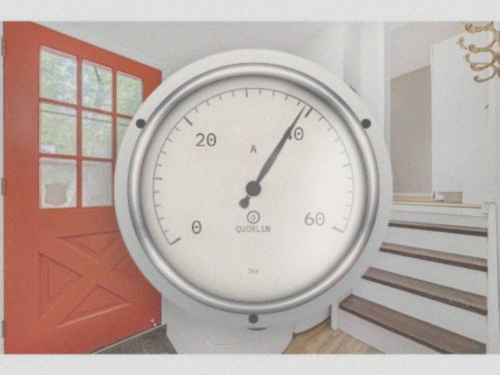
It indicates {"value": 39, "unit": "A"}
